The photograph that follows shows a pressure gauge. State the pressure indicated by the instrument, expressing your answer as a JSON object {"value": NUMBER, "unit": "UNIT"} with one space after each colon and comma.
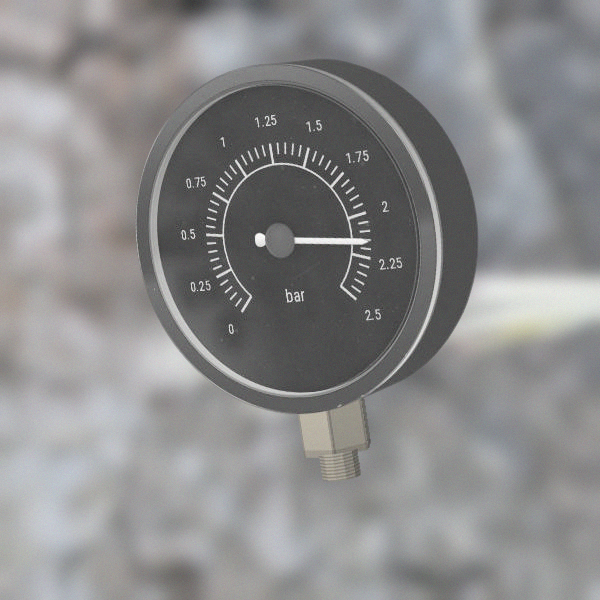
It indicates {"value": 2.15, "unit": "bar"}
